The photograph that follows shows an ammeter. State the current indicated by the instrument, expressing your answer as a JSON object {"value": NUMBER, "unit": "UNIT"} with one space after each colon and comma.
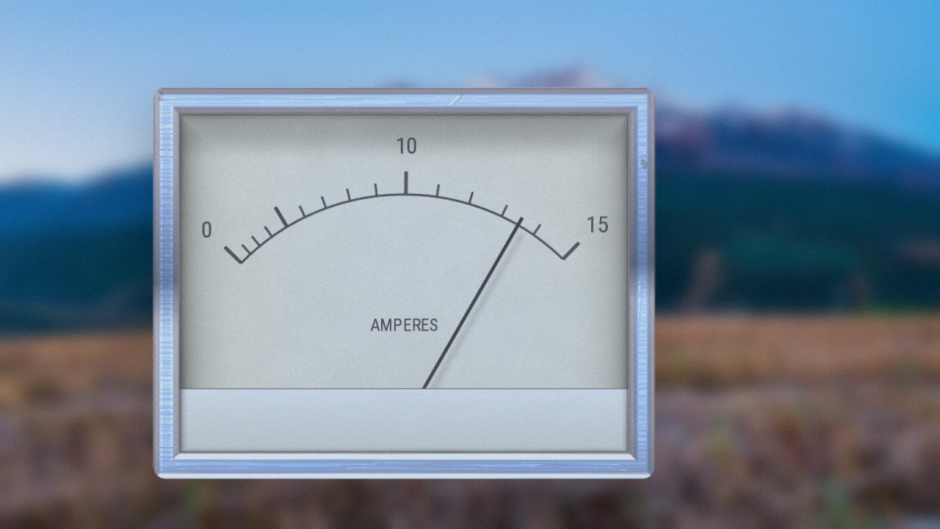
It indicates {"value": 13.5, "unit": "A"}
